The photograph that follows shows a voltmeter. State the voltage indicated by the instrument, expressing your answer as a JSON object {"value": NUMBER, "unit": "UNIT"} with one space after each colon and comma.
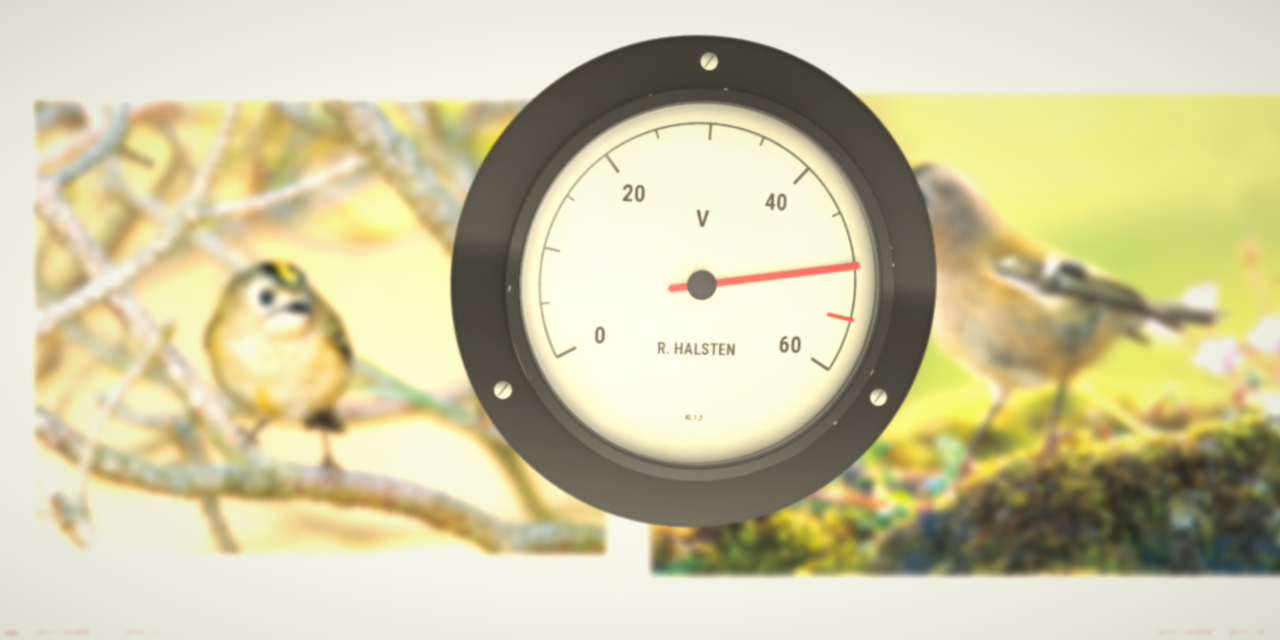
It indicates {"value": 50, "unit": "V"}
